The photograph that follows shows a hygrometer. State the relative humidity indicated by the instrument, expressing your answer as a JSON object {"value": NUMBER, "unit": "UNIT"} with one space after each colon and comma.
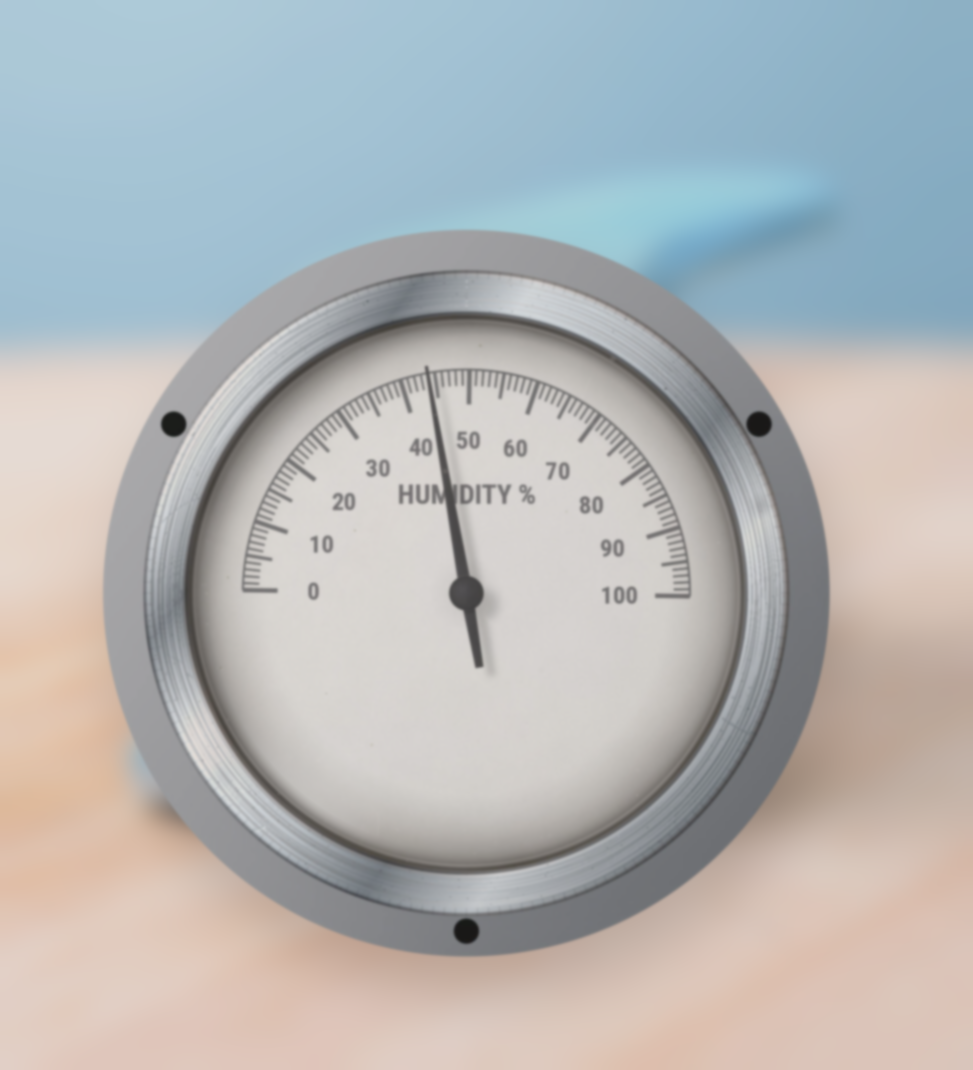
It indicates {"value": 44, "unit": "%"}
